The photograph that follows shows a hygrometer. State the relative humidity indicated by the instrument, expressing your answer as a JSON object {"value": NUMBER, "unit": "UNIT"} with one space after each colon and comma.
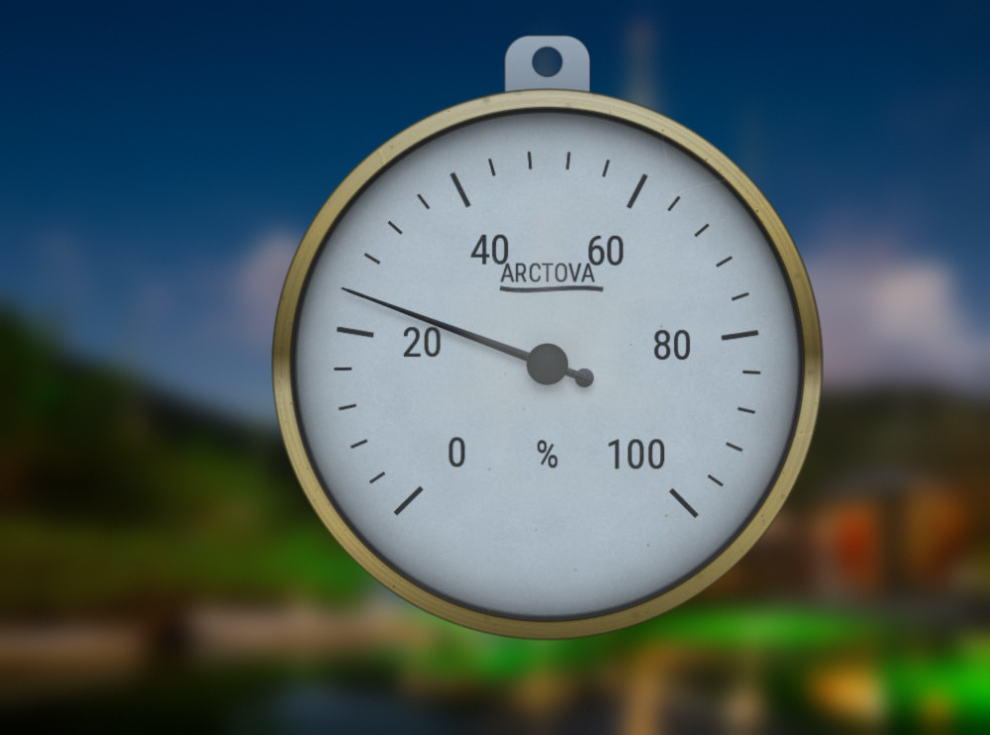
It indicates {"value": 24, "unit": "%"}
